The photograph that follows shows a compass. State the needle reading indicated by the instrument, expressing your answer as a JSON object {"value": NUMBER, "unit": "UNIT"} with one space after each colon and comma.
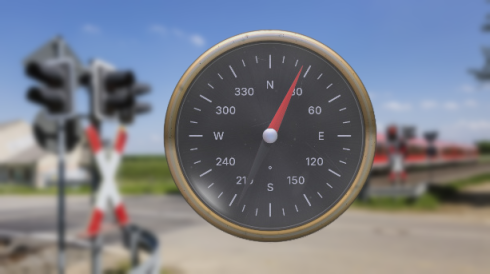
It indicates {"value": 25, "unit": "°"}
